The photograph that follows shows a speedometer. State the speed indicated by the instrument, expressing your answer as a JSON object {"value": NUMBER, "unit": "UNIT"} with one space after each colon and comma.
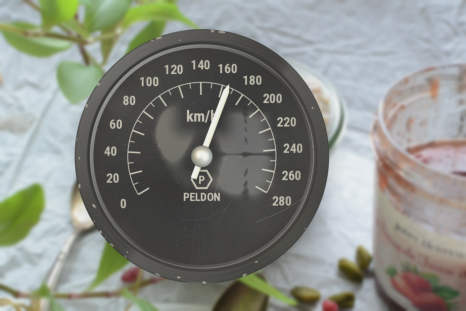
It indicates {"value": 165, "unit": "km/h"}
